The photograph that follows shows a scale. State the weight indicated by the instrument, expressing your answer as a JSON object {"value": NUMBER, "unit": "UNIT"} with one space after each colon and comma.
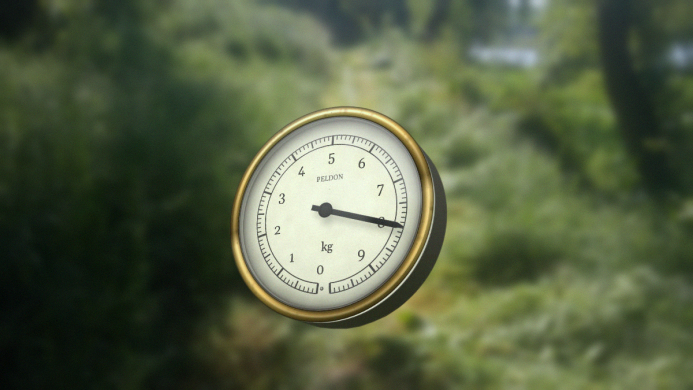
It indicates {"value": 8, "unit": "kg"}
